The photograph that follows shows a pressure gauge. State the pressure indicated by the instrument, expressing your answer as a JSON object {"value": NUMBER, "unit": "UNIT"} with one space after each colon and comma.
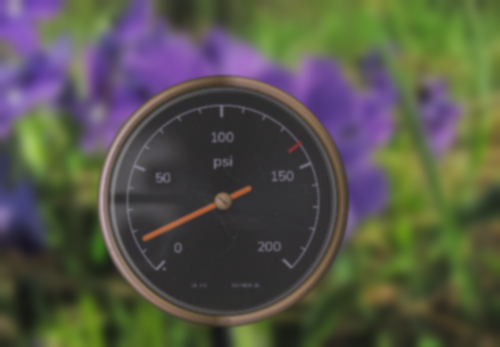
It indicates {"value": 15, "unit": "psi"}
